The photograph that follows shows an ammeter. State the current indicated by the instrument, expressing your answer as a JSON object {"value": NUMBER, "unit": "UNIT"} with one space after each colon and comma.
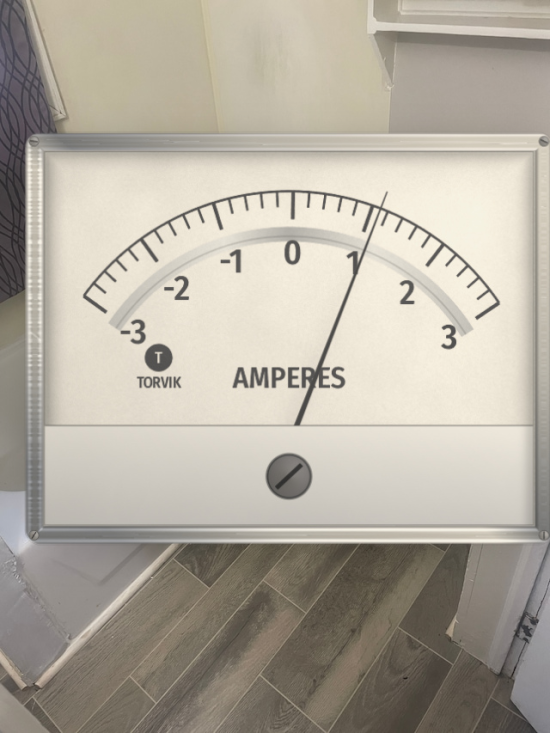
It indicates {"value": 1.1, "unit": "A"}
